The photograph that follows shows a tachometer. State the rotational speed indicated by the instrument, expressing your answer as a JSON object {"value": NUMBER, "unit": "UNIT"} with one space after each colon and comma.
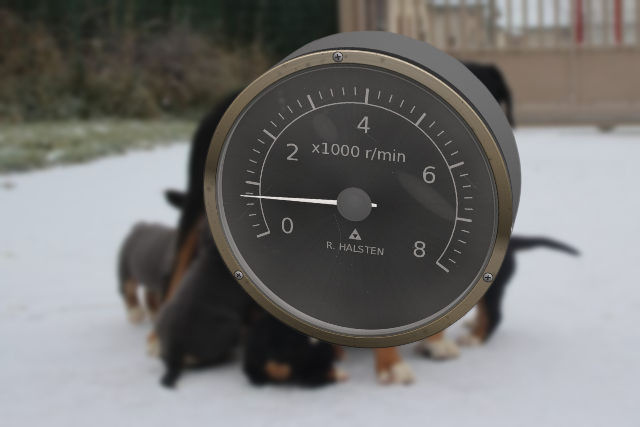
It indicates {"value": 800, "unit": "rpm"}
